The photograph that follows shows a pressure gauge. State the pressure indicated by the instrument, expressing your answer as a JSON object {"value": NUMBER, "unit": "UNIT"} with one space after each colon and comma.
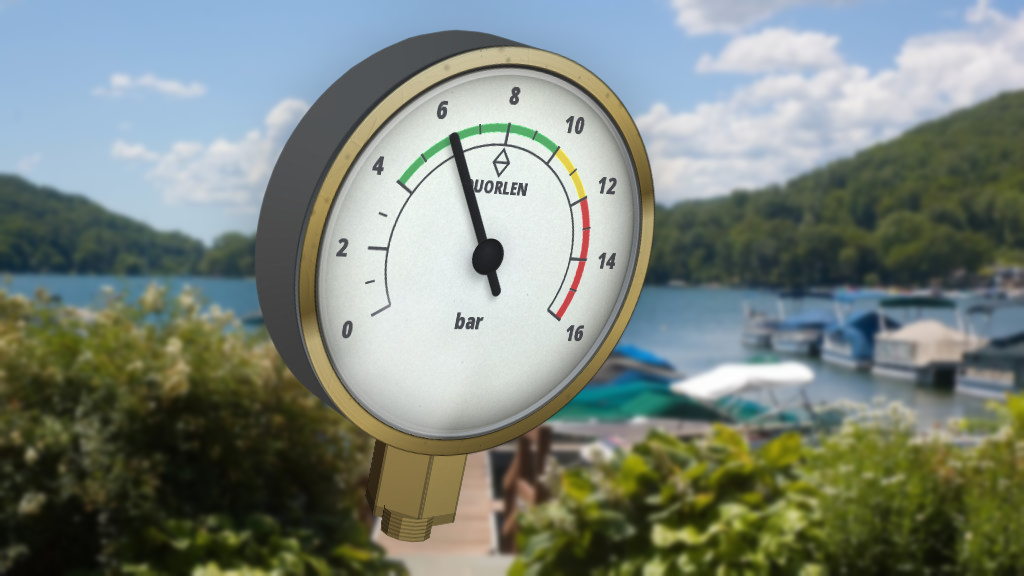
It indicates {"value": 6, "unit": "bar"}
